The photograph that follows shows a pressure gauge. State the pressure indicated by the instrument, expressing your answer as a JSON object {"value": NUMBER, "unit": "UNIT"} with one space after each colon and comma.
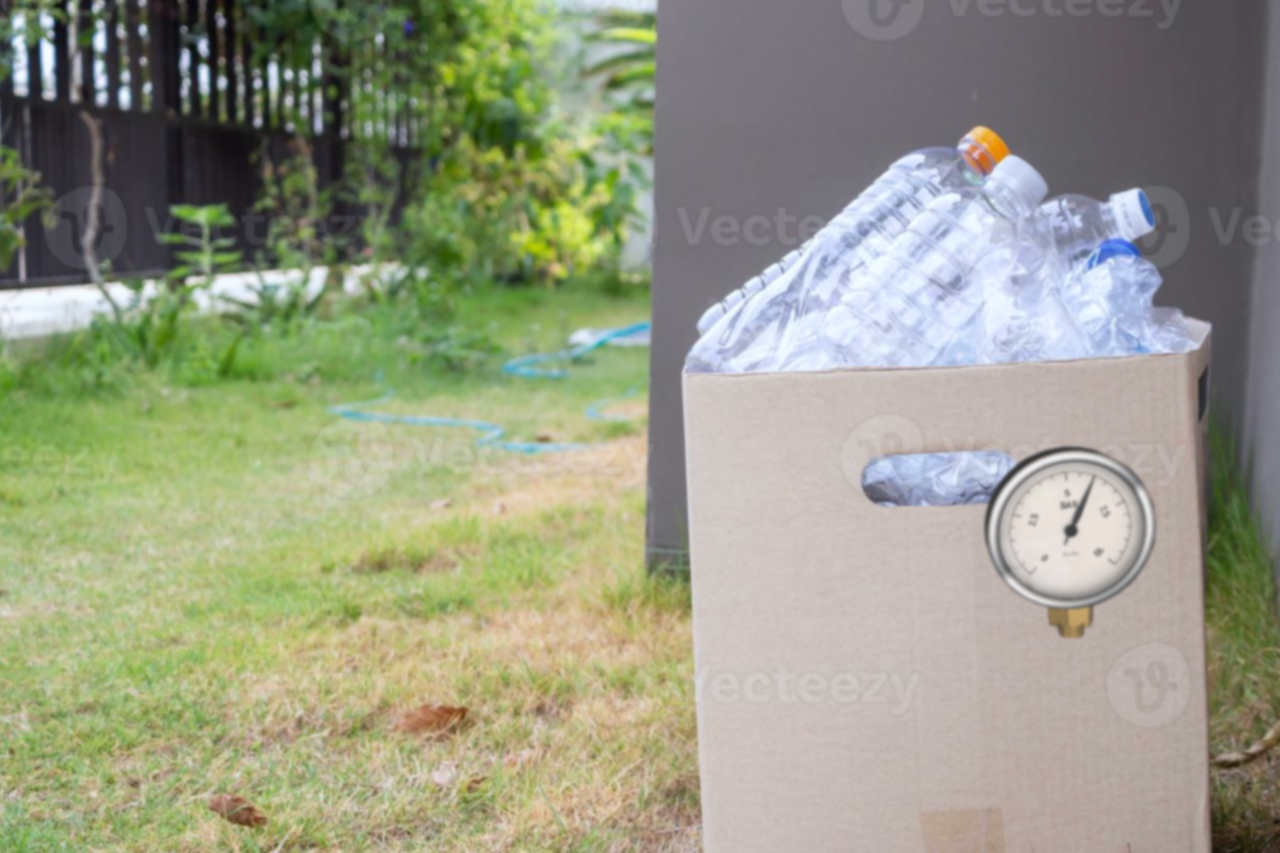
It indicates {"value": 6, "unit": "bar"}
